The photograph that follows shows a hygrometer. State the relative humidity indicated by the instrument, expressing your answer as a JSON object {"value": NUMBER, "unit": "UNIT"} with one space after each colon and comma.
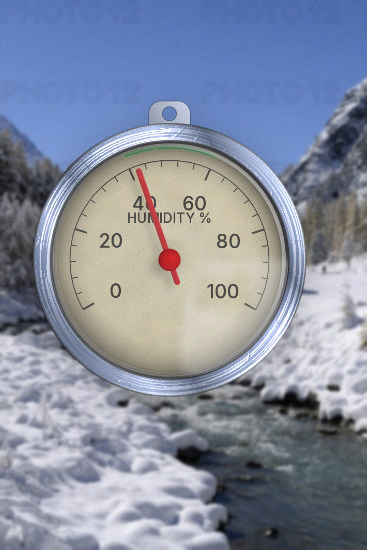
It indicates {"value": 42, "unit": "%"}
